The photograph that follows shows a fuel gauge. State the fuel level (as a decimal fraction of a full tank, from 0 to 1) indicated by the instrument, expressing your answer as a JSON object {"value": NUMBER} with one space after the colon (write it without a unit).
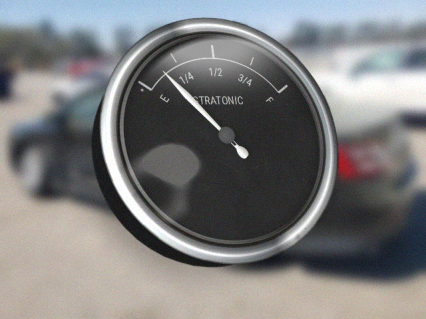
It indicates {"value": 0.125}
